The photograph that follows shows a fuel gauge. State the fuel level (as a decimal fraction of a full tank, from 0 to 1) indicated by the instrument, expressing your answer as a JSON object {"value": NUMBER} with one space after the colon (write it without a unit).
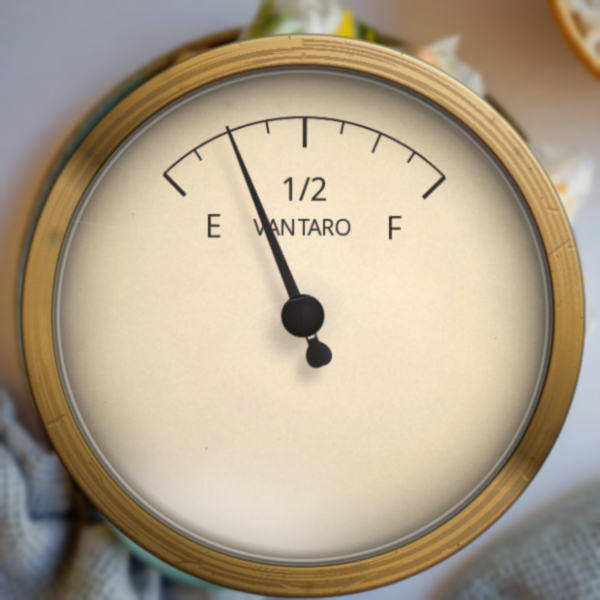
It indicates {"value": 0.25}
